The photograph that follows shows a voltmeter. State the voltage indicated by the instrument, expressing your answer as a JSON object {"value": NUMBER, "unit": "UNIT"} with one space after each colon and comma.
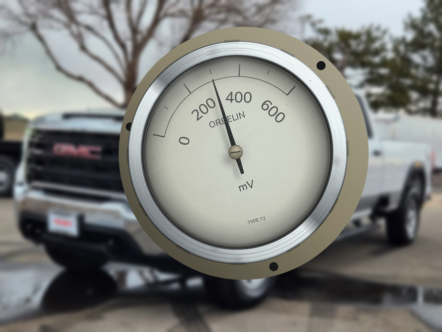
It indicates {"value": 300, "unit": "mV"}
